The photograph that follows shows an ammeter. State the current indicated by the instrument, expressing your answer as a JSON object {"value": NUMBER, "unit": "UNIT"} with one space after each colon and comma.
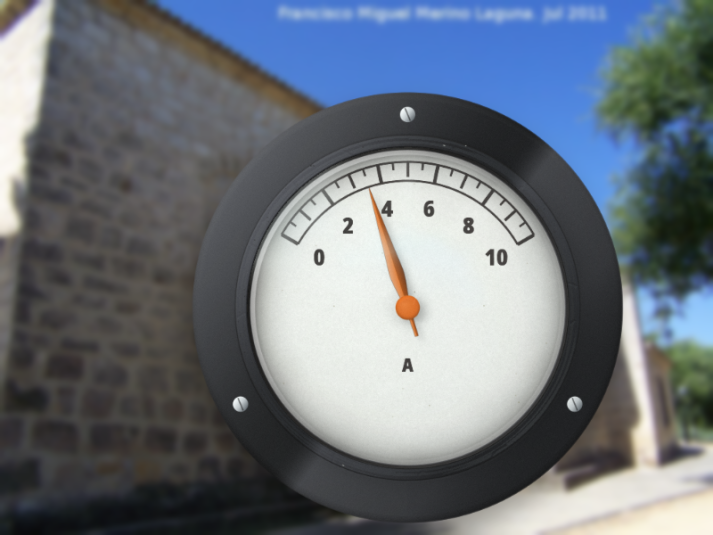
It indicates {"value": 3.5, "unit": "A"}
